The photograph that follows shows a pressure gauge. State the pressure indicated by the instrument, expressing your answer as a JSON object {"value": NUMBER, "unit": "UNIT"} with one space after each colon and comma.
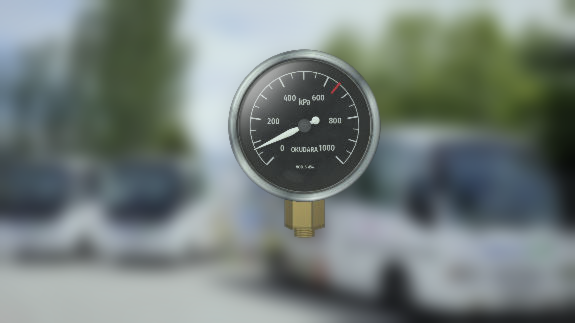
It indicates {"value": 75, "unit": "kPa"}
